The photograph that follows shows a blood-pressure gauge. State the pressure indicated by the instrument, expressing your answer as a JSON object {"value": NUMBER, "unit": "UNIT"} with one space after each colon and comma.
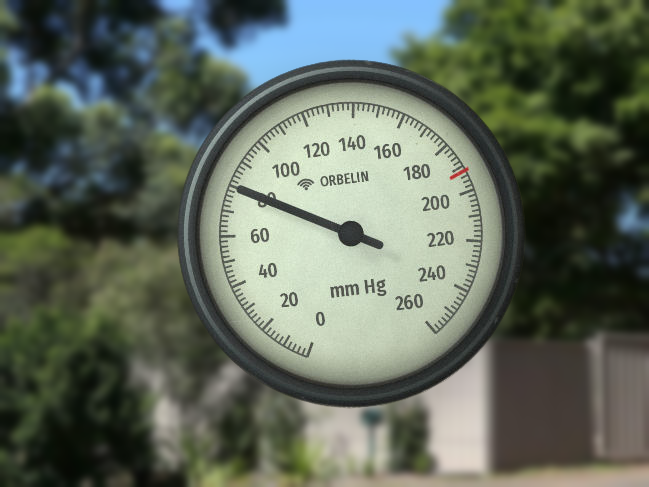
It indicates {"value": 80, "unit": "mmHg"}
